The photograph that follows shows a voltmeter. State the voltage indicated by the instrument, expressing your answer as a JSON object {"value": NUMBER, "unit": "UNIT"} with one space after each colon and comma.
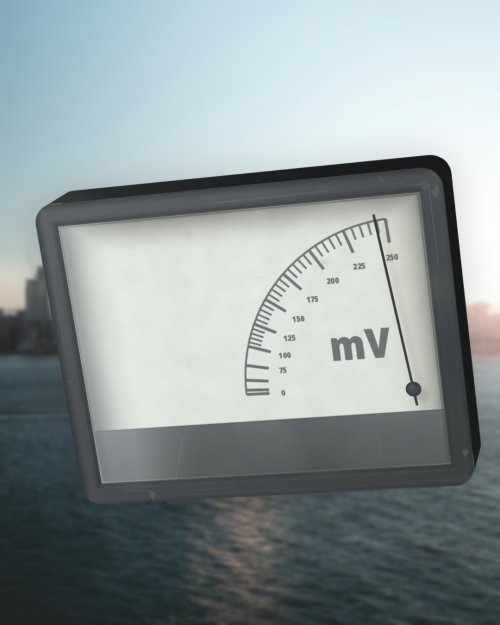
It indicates {"value": 245, "unit": "mV"}
